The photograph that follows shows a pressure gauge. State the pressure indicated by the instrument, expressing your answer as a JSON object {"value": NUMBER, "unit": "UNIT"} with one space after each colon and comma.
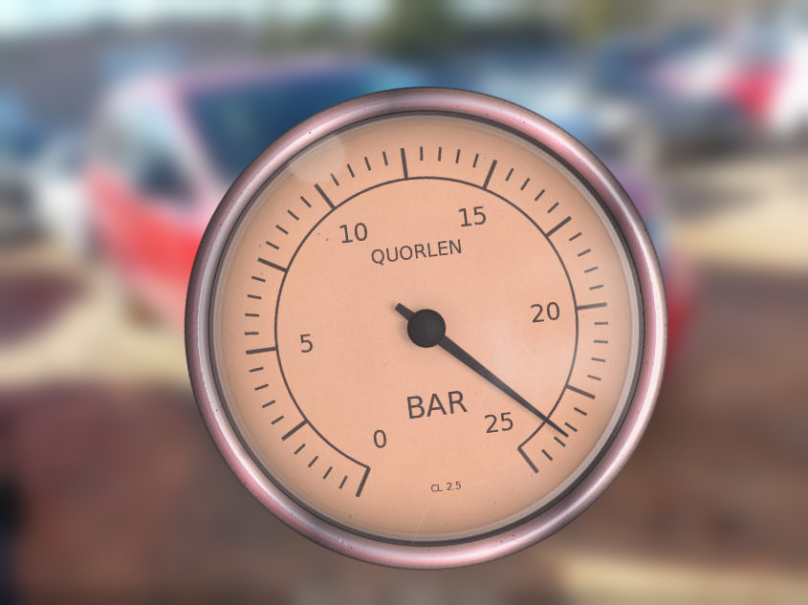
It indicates {"value": 23.75, "unit": "bar"}
